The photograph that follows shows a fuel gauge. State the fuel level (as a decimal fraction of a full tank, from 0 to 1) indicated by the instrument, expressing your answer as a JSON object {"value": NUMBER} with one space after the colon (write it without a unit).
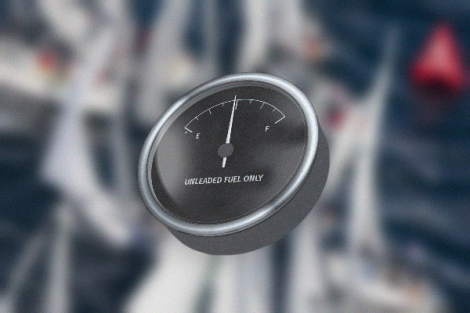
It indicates {"value": 0.5}
